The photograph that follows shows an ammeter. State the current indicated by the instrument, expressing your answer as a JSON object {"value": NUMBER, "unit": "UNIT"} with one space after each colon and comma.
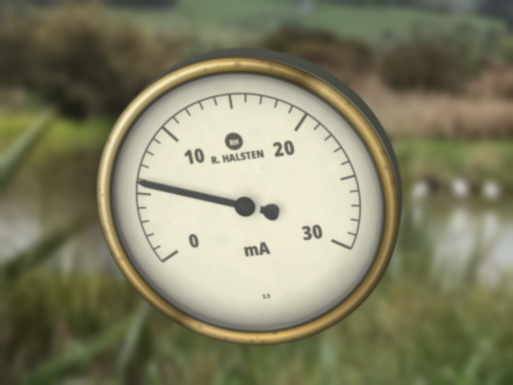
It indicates {"value": 6, "unit": "mA"}
